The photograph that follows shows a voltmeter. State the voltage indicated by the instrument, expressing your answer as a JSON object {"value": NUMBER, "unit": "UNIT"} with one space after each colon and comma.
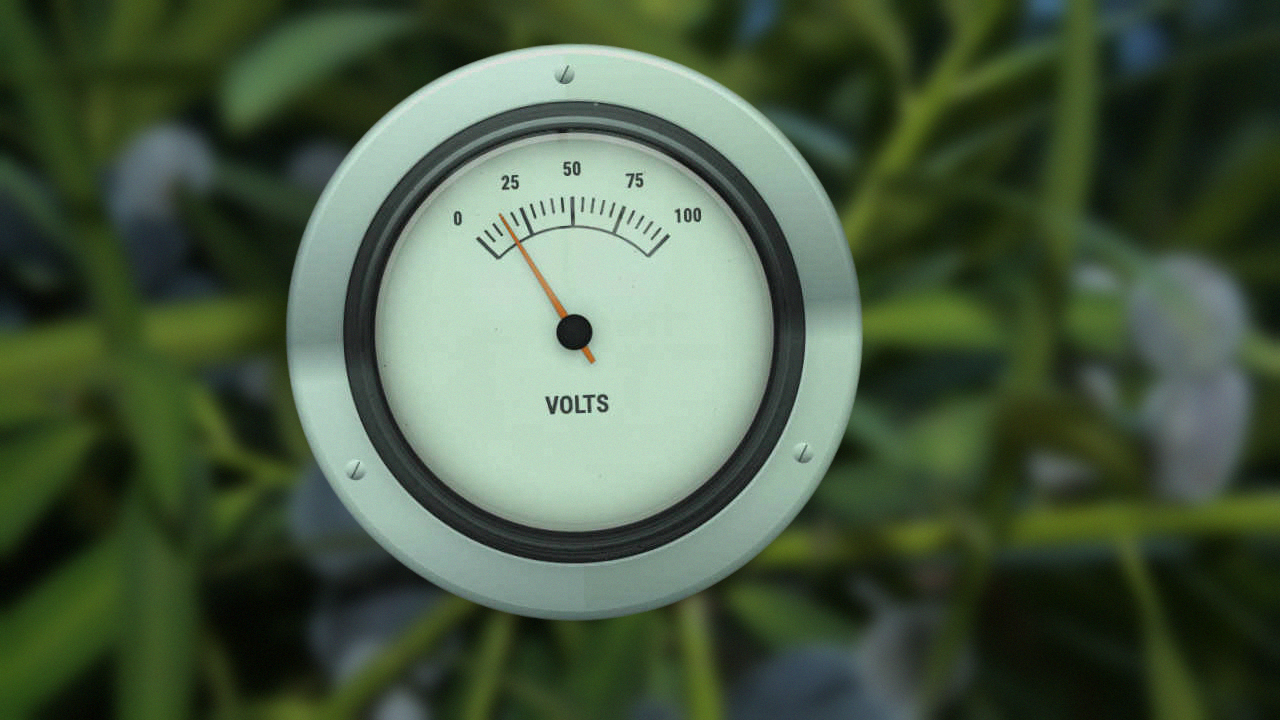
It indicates {"value": 15, "unit": "V"}
